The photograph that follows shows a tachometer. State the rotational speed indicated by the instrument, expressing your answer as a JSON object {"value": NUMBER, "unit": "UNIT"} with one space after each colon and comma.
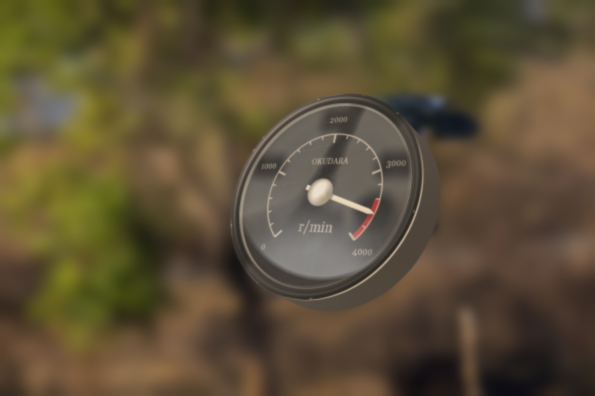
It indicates {"value": 3600, "unit": "rpm"}
